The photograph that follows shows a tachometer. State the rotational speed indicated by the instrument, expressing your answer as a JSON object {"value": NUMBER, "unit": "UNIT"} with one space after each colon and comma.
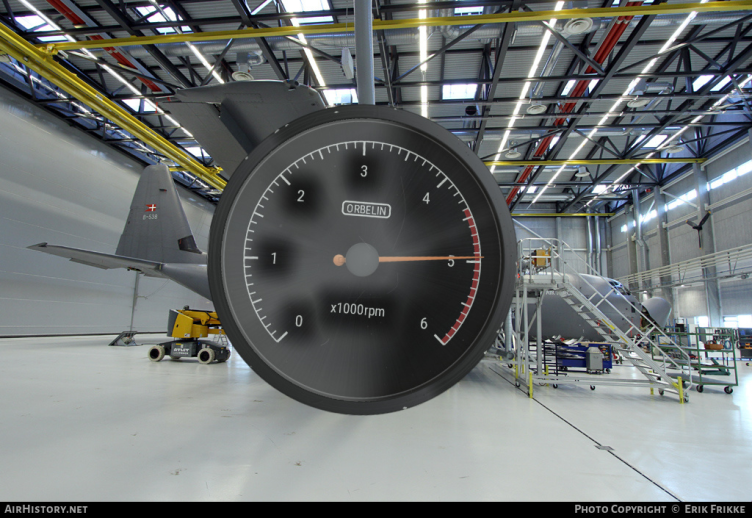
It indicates {"value": 4950, "unit": "rpm"}
